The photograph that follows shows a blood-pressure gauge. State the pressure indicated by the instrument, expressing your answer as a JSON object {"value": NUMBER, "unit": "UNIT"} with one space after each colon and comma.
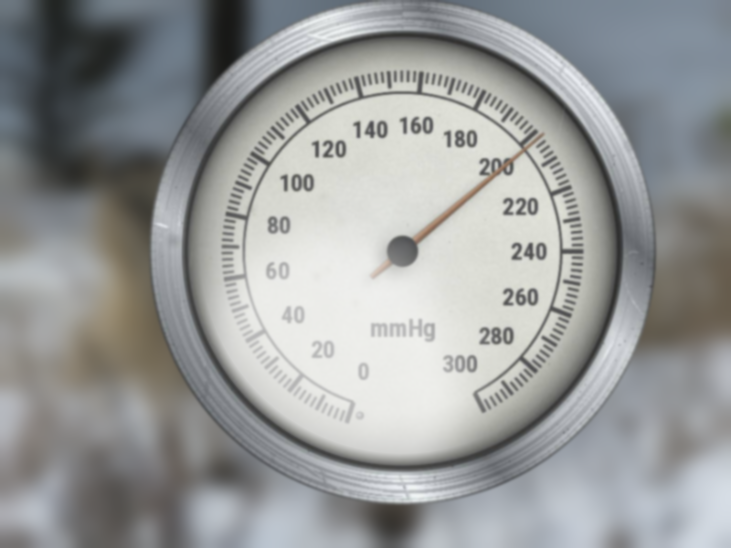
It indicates {"value": 202, "unit": "mmHg"}
